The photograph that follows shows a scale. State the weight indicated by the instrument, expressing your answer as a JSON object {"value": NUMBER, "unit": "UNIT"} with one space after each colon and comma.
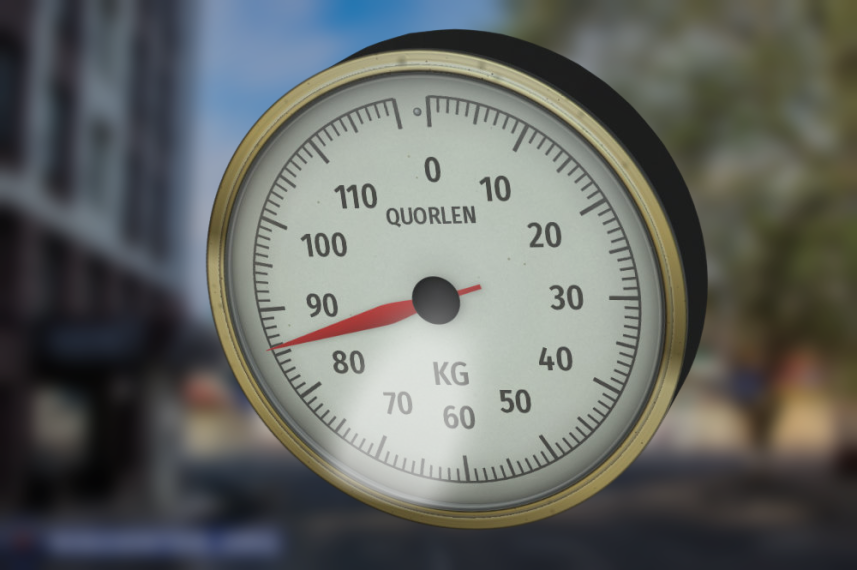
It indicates {"value": 86, "unit": "kg"}
